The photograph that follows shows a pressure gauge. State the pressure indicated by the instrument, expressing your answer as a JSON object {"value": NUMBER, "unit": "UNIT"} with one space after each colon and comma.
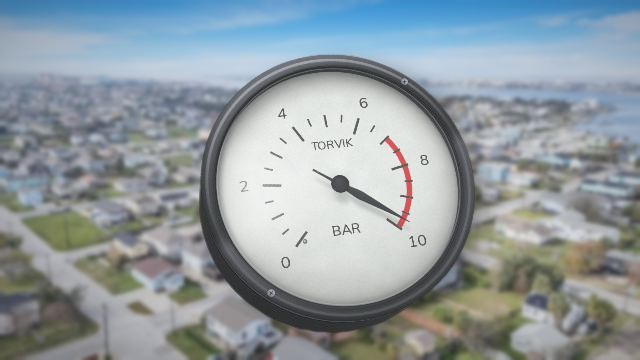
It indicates {"value": 9.75, "unit": "bar"}
